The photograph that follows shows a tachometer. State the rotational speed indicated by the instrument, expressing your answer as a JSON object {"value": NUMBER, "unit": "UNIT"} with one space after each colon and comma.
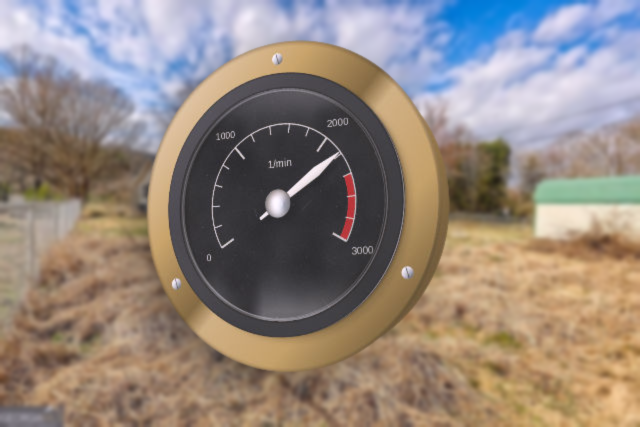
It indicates {"value": 2200, "unit": "rpm"}
